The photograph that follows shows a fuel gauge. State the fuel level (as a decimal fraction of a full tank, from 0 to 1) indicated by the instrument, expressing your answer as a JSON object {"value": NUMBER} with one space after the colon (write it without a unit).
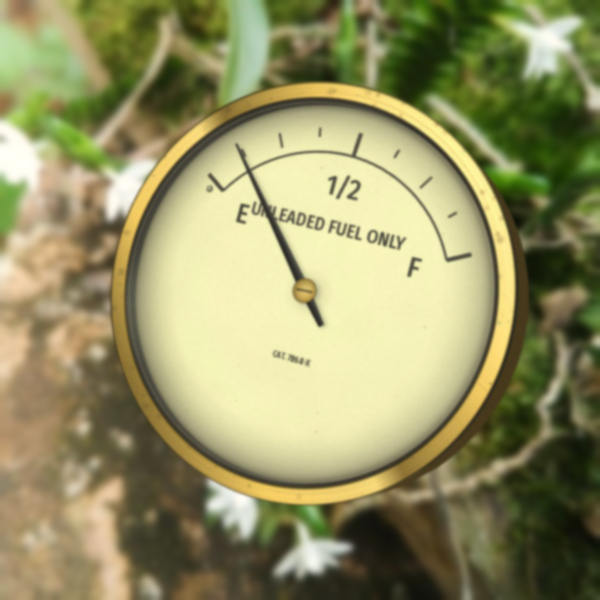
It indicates {"value": 0.125}
